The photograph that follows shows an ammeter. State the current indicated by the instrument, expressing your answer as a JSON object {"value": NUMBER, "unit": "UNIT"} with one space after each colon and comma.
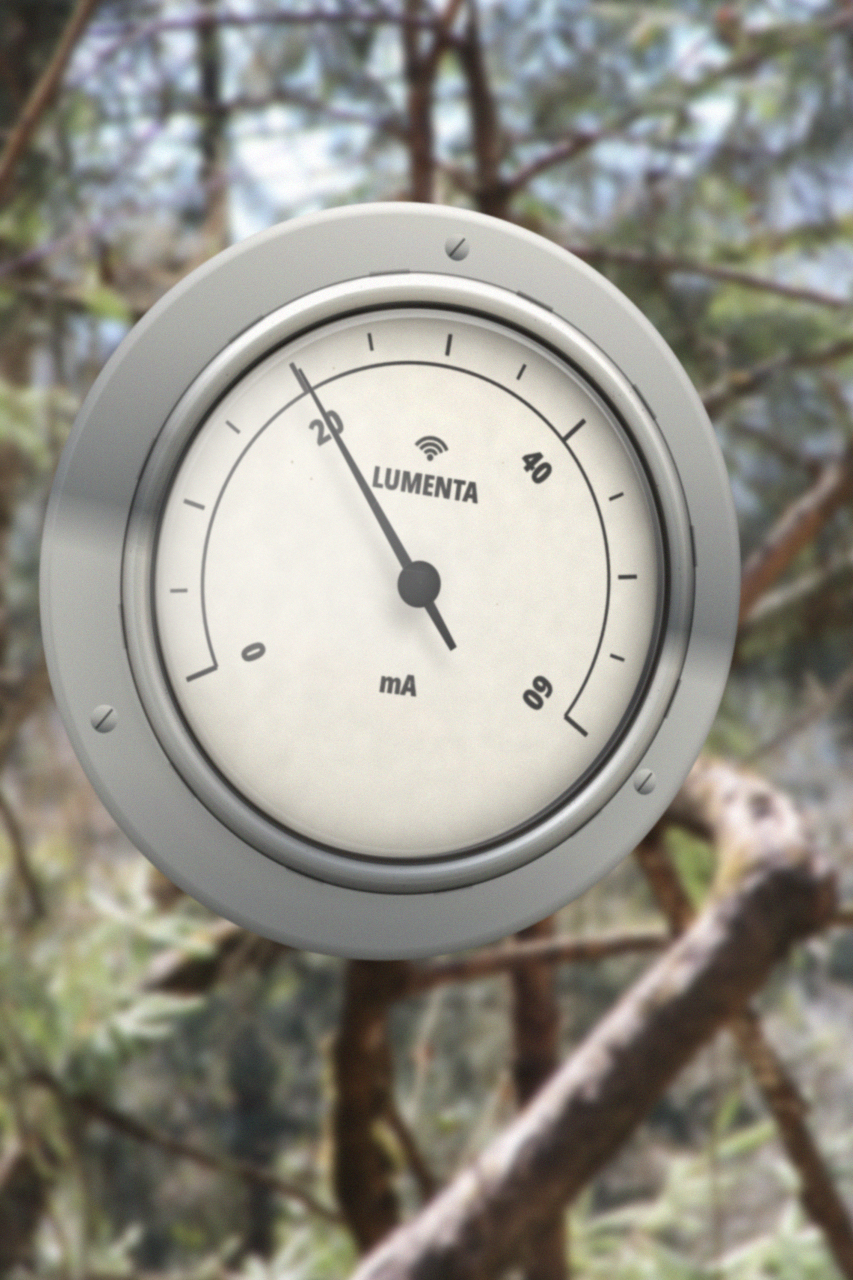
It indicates {"value": 20, "unit": "mA"}
